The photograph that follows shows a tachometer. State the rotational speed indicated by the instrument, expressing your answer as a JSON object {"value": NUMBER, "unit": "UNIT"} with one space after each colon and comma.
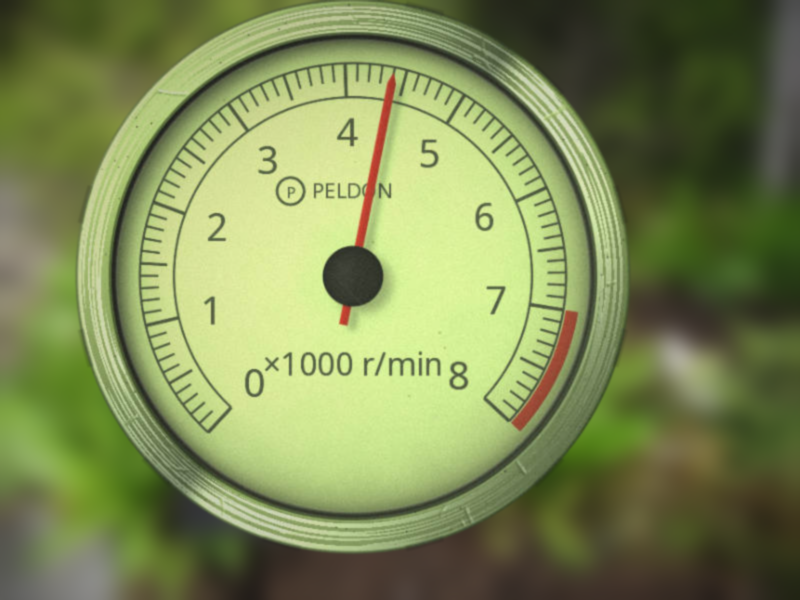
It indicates {"value": 4400, "unit": "rpm"}
